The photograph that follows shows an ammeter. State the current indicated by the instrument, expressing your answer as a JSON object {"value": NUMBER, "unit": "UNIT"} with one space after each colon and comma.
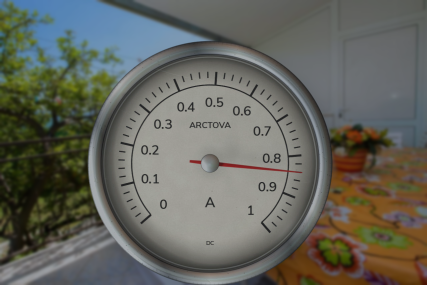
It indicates {"value": 0.84, "unit": "A"}
